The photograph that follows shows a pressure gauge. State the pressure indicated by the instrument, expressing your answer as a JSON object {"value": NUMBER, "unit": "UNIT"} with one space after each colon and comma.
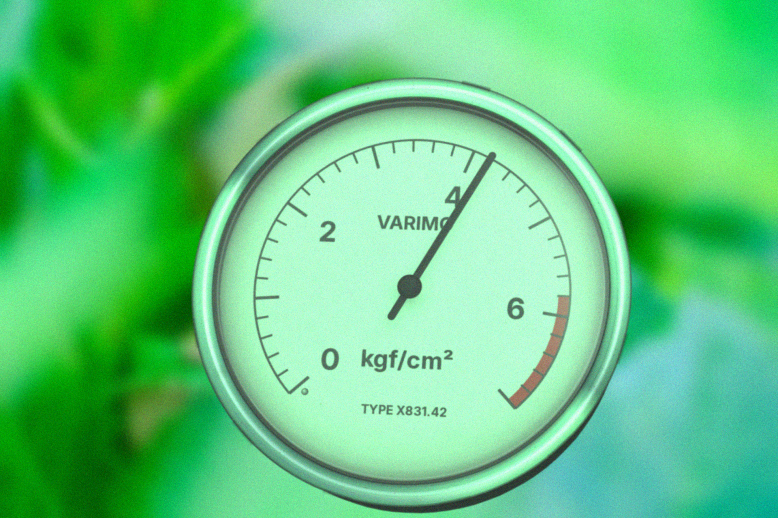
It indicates {"value": 4.2, "unit": "kg/cm²"}
